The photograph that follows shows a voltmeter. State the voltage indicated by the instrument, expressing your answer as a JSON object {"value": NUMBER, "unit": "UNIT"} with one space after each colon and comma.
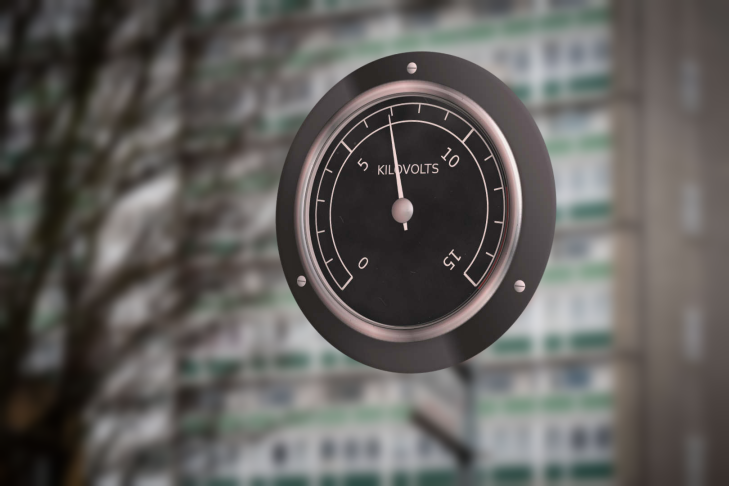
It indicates {"value": 7, "unit": "kV"}
